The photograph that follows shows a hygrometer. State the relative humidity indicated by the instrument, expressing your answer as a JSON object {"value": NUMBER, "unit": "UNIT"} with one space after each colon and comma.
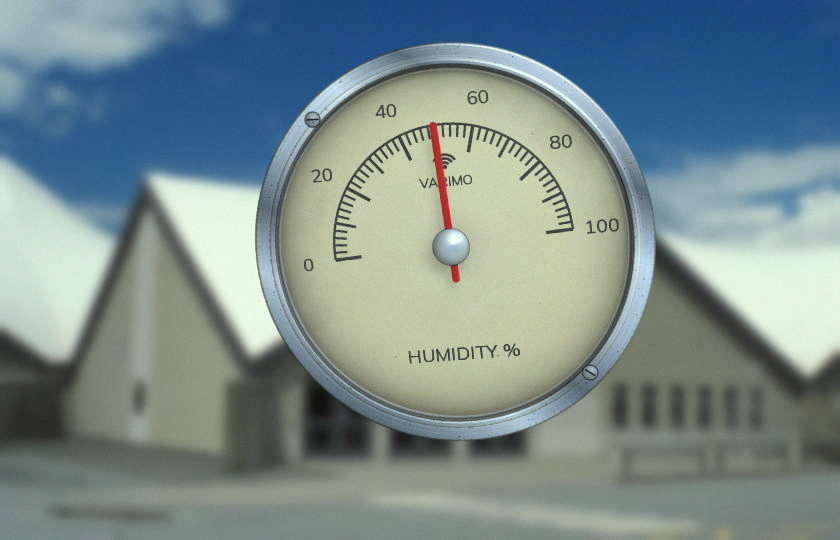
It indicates {"value": 50, "unit": "%"}
